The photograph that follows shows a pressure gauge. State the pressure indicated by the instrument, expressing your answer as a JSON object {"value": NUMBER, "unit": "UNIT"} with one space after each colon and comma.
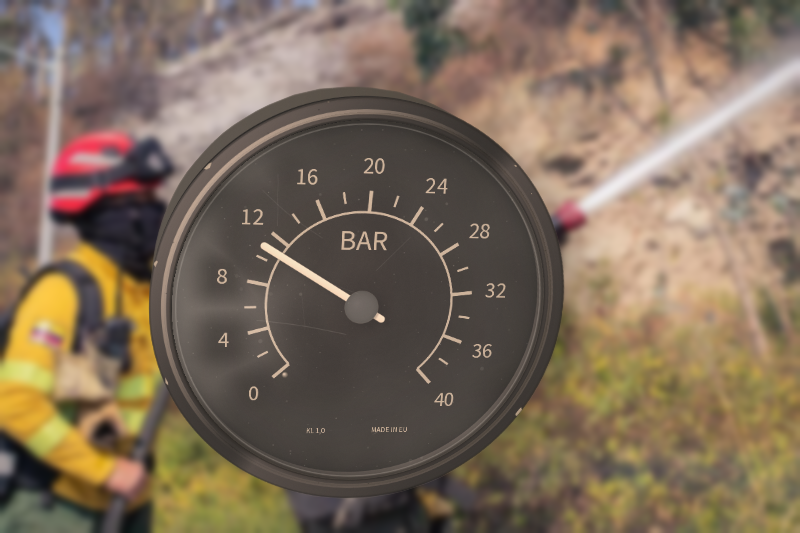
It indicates {"value": 11, "unit": "bar"}
